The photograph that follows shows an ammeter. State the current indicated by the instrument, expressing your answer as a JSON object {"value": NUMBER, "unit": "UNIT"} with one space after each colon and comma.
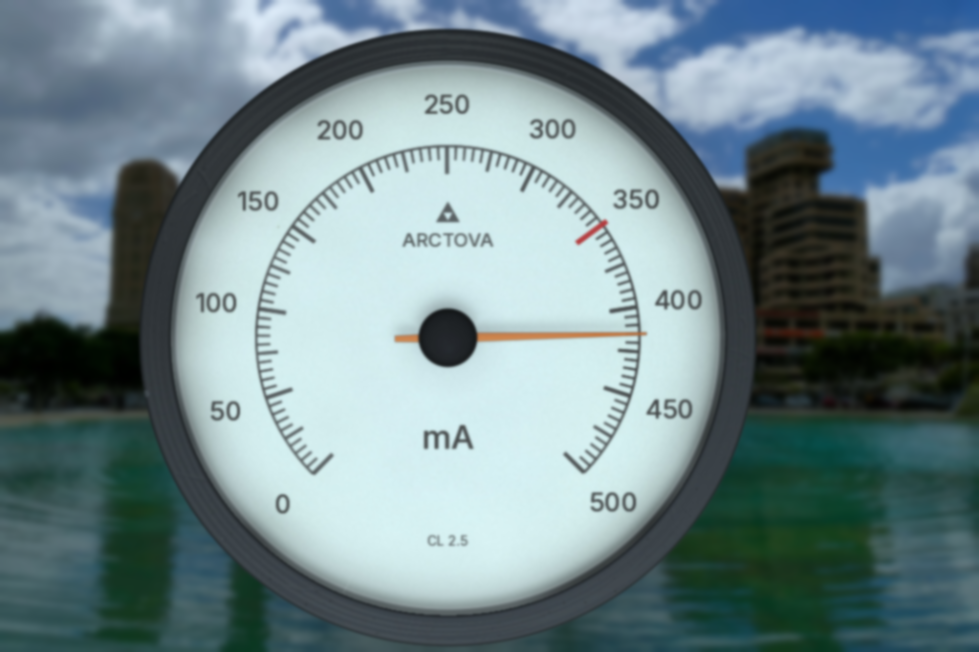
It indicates {"value": 415, "unit": "mA"}
